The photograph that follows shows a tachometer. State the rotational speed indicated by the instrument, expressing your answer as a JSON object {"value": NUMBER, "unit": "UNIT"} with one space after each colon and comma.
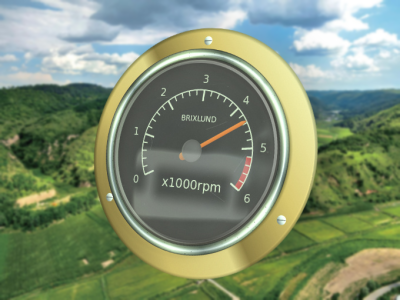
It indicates {"value": 4400, "unit": "rpm"}
